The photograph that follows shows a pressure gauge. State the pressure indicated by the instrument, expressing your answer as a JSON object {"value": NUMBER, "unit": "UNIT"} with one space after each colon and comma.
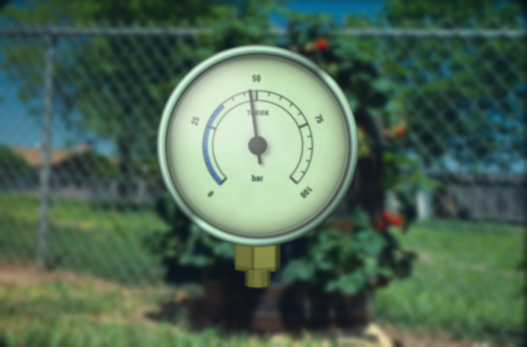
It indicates {"value": 47.5, "unit": "bar"}
